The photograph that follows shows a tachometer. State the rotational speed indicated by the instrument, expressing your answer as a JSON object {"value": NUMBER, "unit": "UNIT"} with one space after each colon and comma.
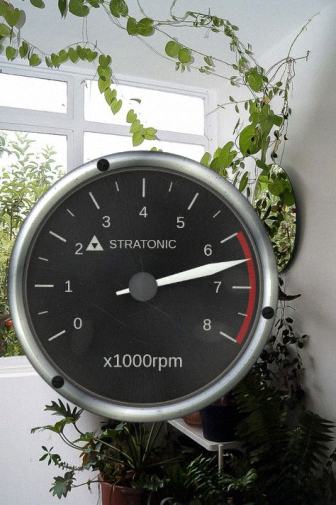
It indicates {"value": 6500, "unit": "rpm"}
